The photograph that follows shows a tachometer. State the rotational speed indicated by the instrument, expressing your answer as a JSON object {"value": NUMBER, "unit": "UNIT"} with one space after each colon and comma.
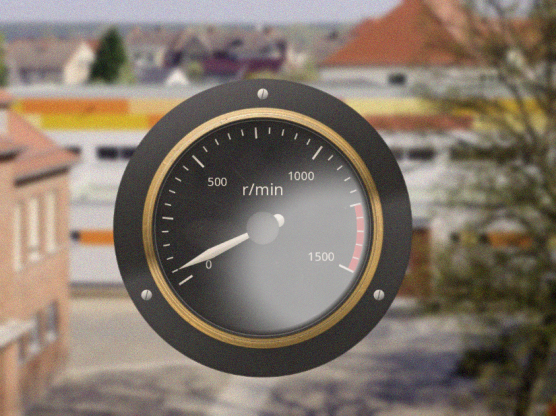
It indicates {"value": 50, "unit": "rpm"}
